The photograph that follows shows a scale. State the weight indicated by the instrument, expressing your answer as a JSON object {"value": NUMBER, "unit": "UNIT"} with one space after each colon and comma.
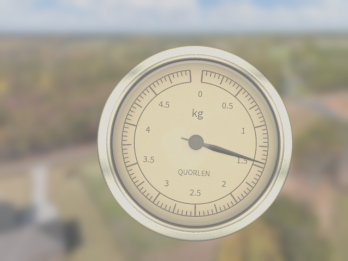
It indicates {"value": 1.45, "unit": "kg"}
